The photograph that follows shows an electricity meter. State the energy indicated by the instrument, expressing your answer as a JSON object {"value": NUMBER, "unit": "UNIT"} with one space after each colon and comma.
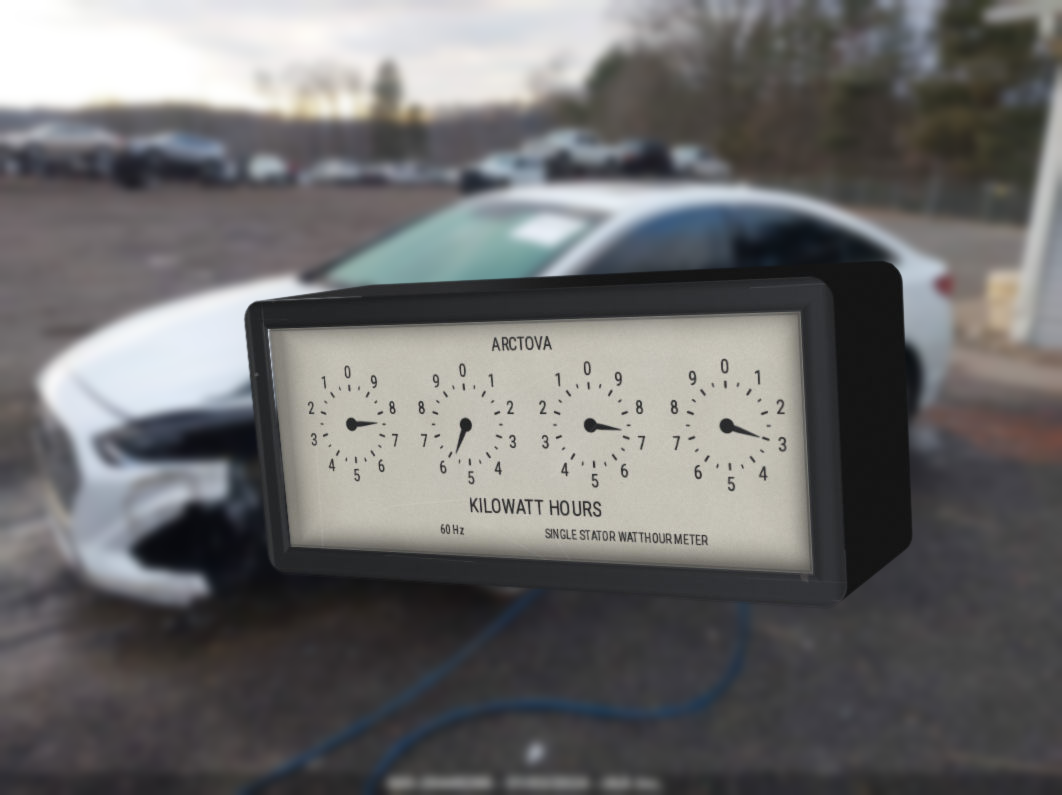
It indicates {"value": 7573, "unit": "kWh"}
